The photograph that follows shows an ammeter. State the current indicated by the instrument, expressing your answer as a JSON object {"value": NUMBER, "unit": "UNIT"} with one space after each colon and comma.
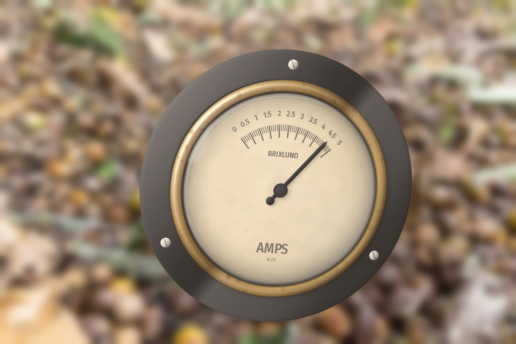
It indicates {"value": 4.5, "unit": "A"}
